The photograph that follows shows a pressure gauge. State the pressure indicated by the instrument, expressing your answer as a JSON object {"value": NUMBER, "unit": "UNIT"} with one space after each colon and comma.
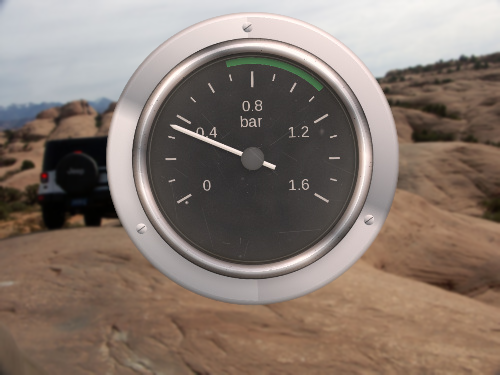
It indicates {"value": 0.35, "unit": "bar"}
